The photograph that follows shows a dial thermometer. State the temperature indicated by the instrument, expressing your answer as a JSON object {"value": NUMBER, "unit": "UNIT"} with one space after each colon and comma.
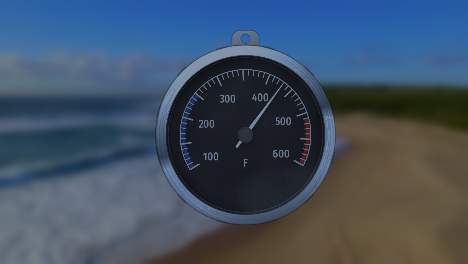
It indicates {"value": 430, "unit": "°F"}
